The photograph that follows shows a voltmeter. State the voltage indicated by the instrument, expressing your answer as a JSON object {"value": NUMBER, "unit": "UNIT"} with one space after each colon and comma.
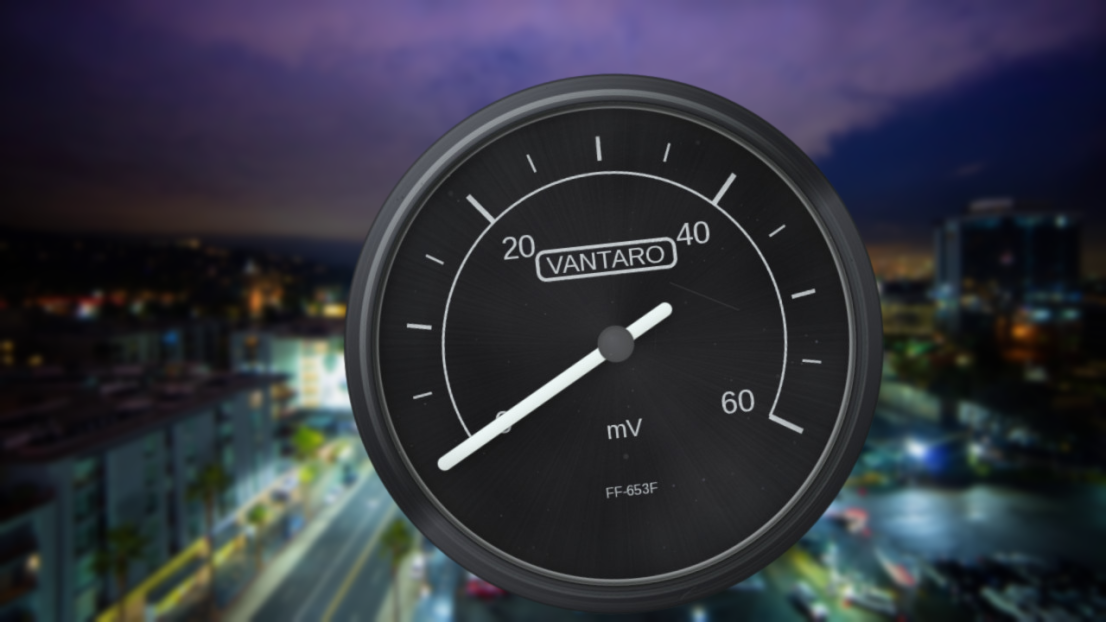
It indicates {"value": 0, "unit": "mV"}
